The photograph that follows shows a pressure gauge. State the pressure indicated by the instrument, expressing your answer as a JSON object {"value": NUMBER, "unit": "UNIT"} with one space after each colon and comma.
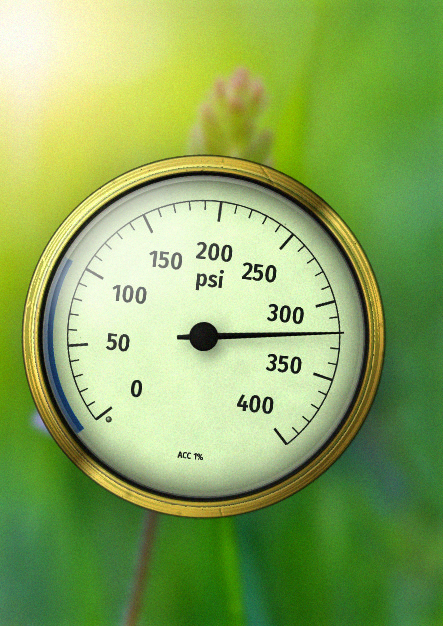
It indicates {"value": 320, "unit": "psi"}
